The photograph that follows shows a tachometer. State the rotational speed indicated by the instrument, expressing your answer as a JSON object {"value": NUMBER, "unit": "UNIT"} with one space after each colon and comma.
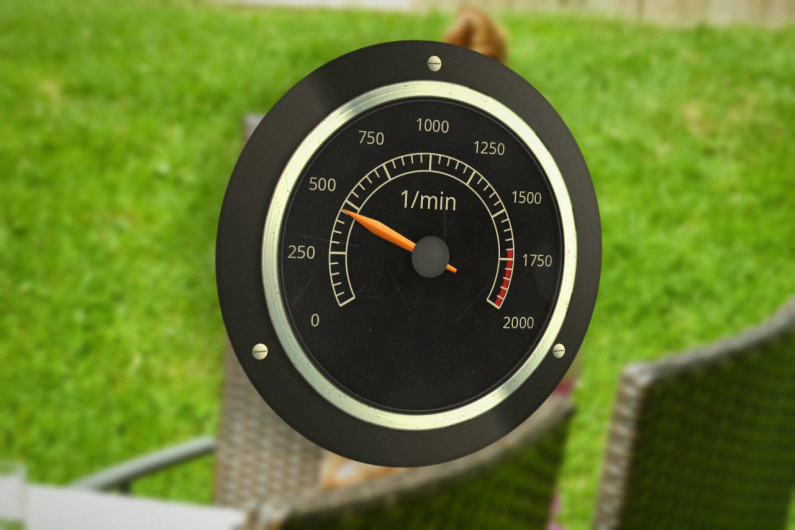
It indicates {"value": 450, "unit": "rpm"}
